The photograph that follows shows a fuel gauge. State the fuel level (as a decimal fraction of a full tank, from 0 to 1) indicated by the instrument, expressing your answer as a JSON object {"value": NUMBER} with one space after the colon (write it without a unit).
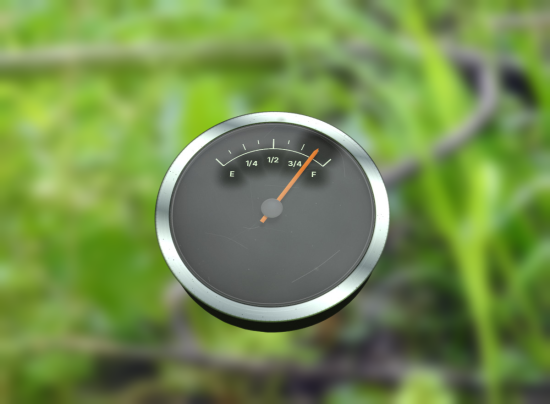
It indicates {"value": 0.875}
